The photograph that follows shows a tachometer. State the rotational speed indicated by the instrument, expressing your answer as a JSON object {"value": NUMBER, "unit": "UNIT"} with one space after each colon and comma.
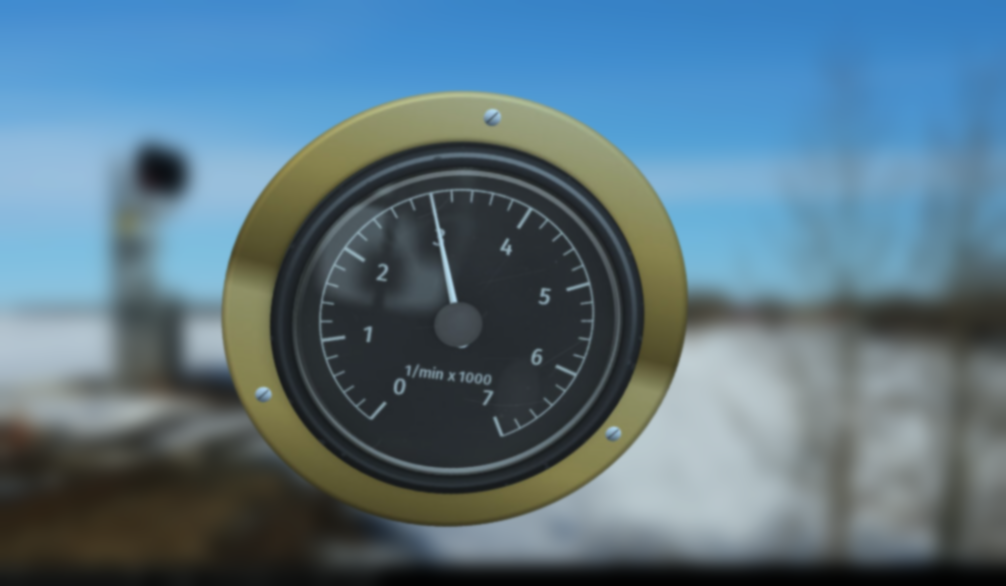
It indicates {"value": 3000, "unit": "rpm"}
